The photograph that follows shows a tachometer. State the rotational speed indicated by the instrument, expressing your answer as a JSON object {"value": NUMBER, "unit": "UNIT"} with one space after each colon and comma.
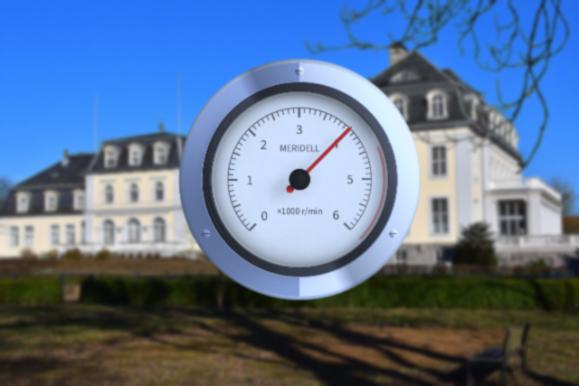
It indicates {"value": 4000, "unit": "rpm"}
